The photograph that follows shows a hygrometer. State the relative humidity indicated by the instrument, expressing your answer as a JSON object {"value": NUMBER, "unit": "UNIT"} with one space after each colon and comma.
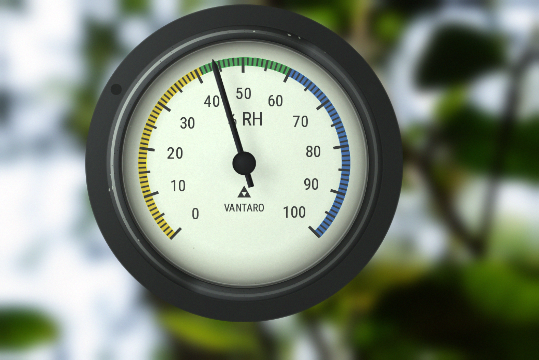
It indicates {"value": 44, "unit": "%"}
